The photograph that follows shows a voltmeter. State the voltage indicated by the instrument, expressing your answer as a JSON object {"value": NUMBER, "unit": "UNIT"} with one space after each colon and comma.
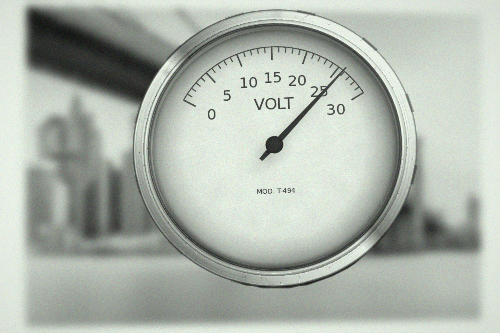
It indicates {"value": 26, "unit": "V"}
